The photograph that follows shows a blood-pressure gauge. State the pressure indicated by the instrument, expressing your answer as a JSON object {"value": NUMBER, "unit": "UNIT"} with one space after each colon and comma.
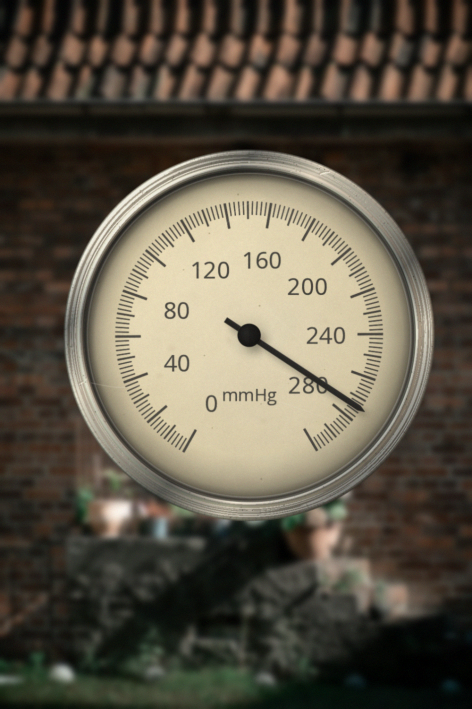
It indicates {"value": 274, "unit": "mmHg"}
